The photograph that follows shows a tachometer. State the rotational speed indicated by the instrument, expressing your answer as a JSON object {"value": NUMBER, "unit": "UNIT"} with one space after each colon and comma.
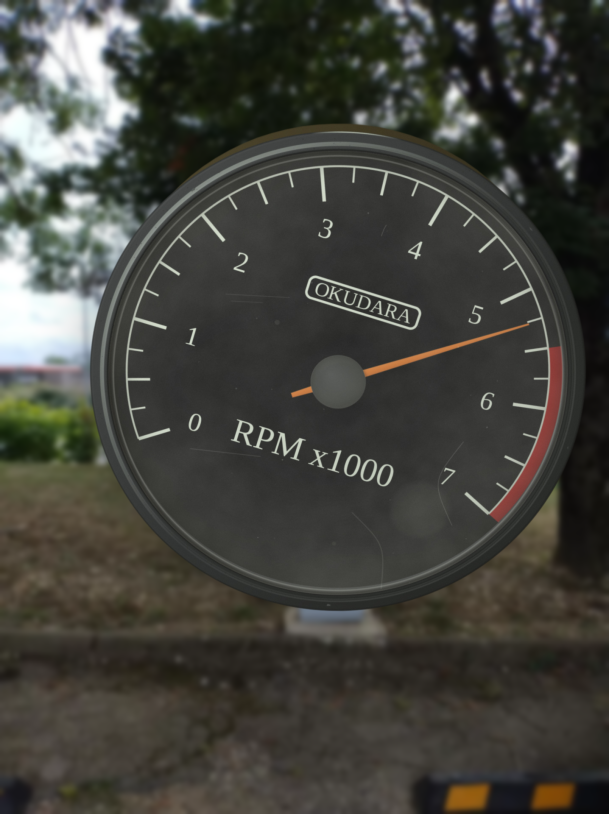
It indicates {"value": 5250, "unit": "rpm"}
